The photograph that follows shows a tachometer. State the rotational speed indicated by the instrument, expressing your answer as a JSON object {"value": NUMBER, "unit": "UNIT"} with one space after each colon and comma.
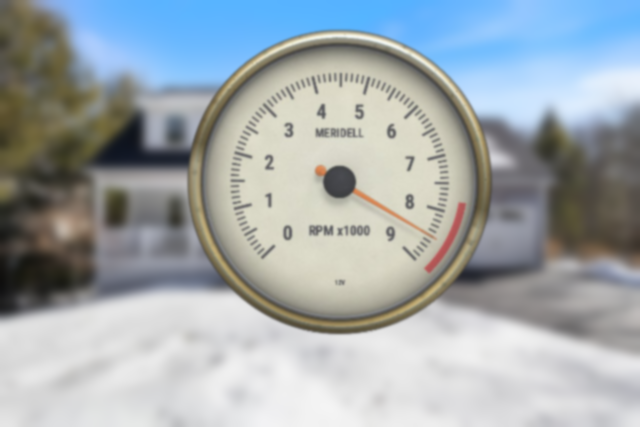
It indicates {"value": 8500, "unit": "rpm"}
